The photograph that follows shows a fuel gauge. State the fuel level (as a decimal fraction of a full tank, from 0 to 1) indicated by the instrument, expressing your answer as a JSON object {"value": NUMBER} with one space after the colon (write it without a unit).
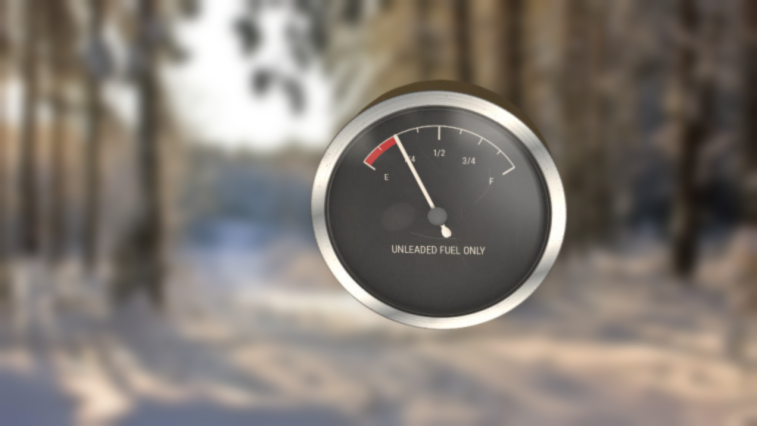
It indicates {"value": 0.25}
